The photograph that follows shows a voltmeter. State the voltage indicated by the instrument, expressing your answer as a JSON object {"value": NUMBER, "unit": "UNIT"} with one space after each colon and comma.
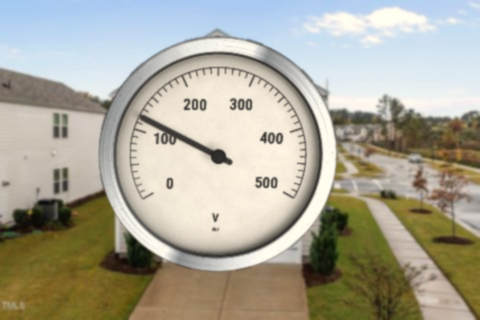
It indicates {"value": 120, "unit": "V"}
